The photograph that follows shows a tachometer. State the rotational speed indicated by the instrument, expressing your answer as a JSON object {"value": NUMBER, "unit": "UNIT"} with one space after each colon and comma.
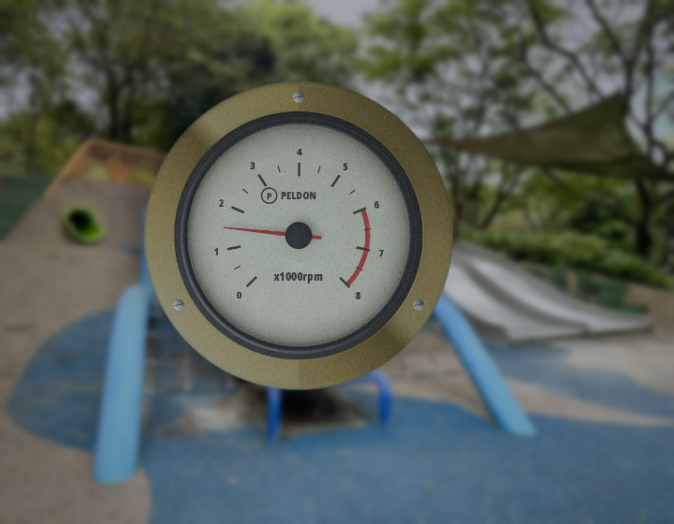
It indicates {"value": 1500, "unit": "rpm"}
